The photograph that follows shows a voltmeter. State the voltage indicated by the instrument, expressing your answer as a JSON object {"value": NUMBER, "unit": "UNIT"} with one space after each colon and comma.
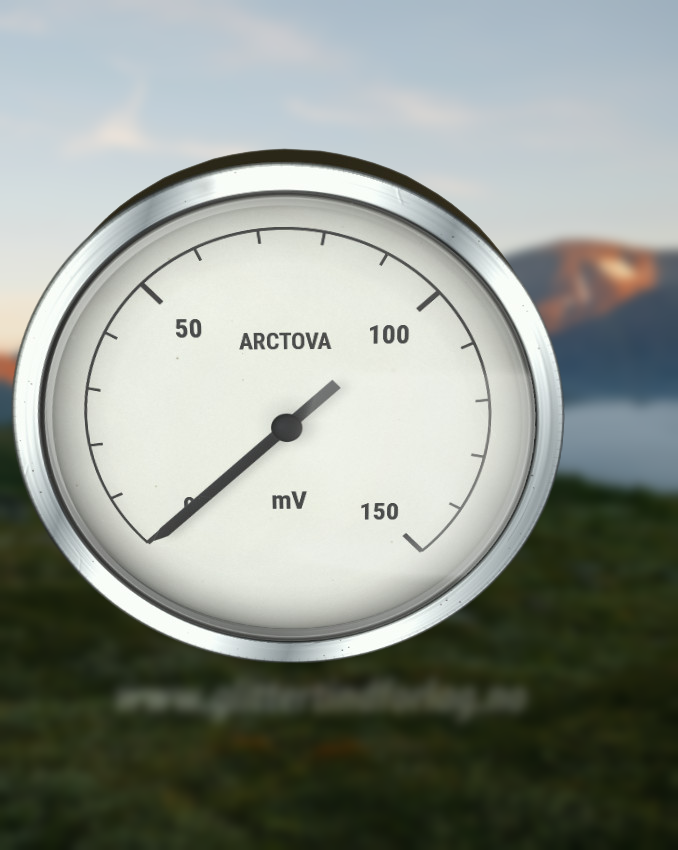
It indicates {"value": 0, "unit": "mV"}
